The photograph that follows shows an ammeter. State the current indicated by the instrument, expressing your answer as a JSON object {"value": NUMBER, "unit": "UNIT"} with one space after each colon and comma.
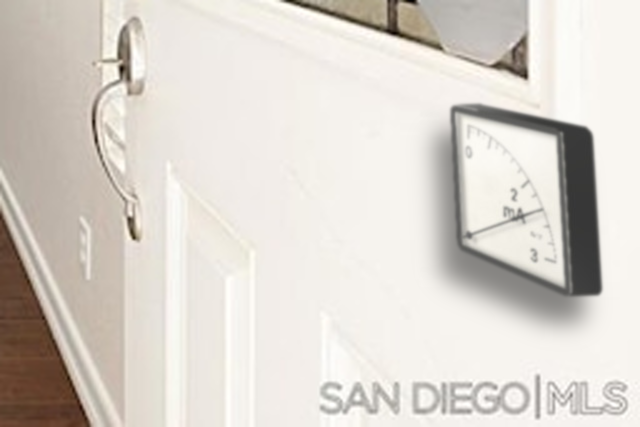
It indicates {"value": 2.4, "unit": "mA"}
